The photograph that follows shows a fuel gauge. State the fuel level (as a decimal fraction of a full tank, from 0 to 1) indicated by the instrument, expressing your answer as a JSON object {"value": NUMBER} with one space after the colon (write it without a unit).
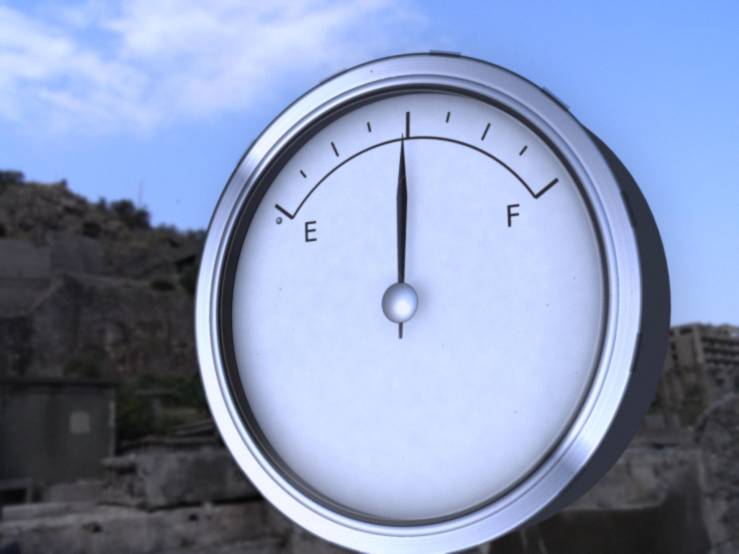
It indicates {"value": 0.5}
